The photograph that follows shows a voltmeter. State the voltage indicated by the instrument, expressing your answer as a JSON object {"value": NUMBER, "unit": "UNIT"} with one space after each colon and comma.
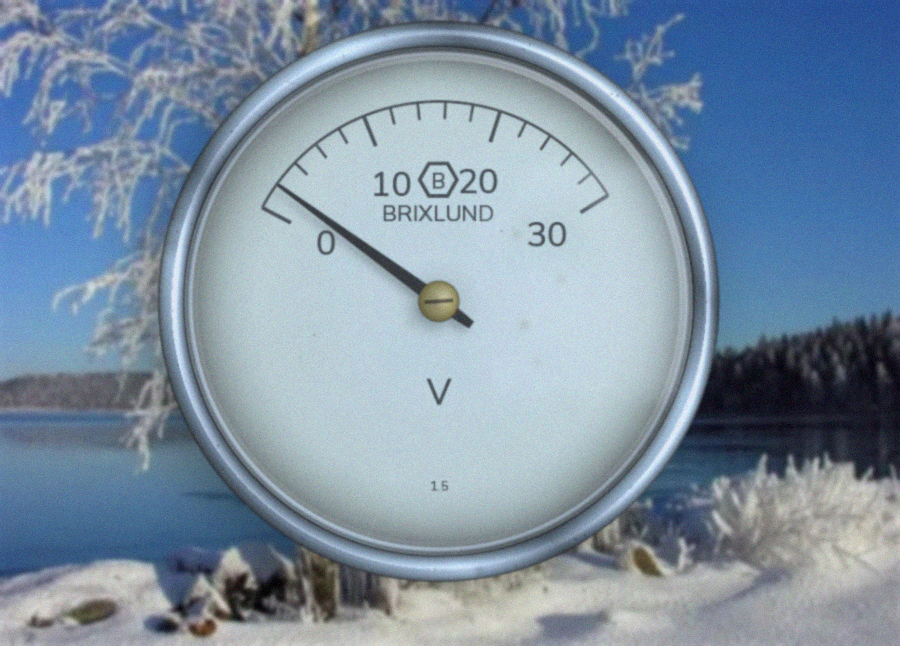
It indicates {"value": 2, "unit": "V"}
